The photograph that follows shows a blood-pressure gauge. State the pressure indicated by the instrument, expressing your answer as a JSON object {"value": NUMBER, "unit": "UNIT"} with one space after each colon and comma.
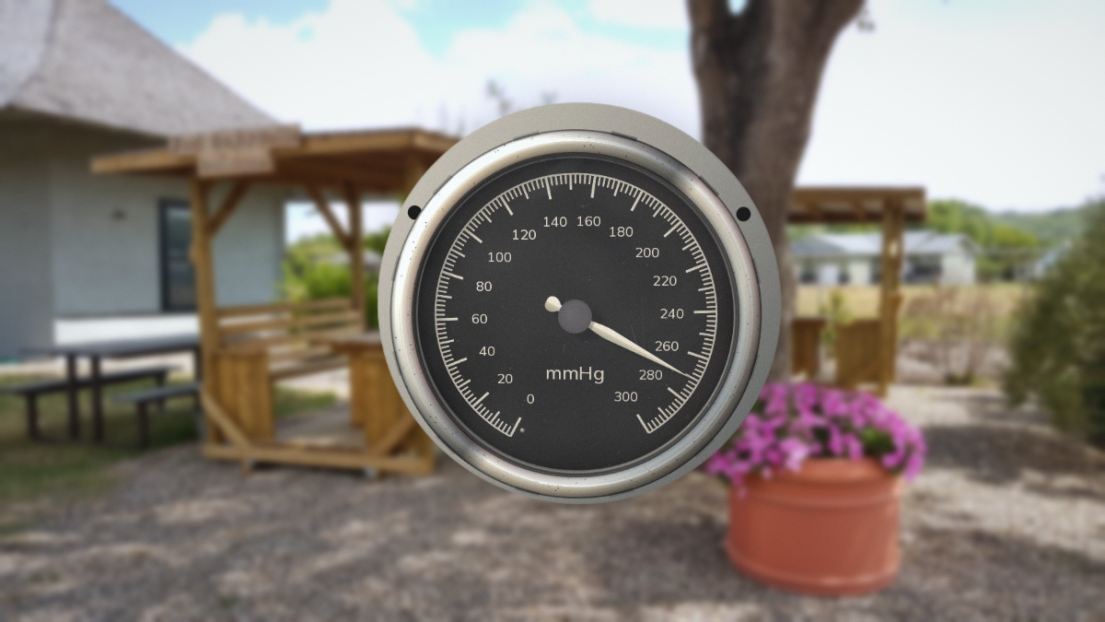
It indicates {"value": 270, "unit": "mmHg"}
